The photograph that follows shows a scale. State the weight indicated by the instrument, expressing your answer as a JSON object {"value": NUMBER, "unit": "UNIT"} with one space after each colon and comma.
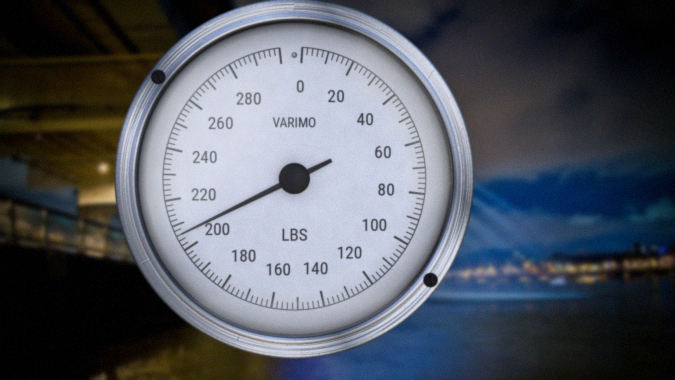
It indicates {"value": 206, "unit": "lb"}
